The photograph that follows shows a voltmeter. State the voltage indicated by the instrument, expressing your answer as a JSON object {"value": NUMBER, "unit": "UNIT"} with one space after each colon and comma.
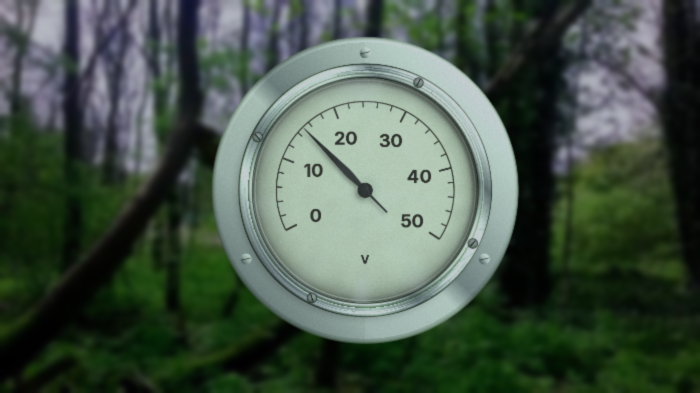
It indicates {"value": 15, "unit": "V"}
